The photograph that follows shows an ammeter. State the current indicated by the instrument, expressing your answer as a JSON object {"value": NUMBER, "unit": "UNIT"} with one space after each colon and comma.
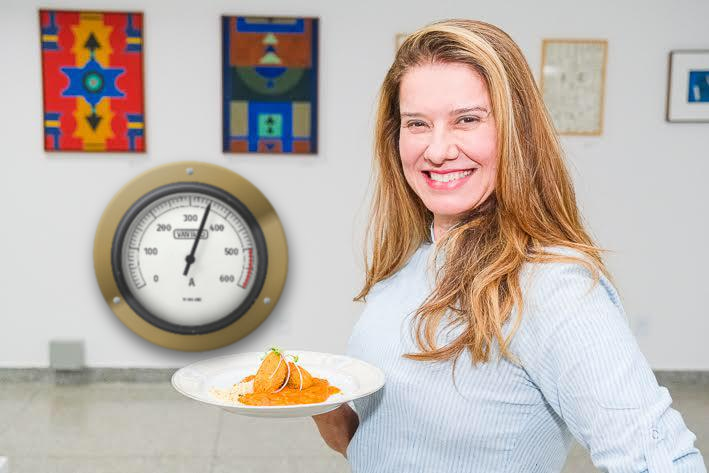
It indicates {"value": 350, "unit": "A"}
